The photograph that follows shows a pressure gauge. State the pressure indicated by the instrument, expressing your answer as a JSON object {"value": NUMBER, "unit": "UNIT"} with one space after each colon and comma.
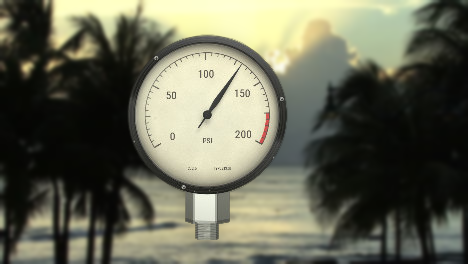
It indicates {"value": 130, "unit": "psi"}
